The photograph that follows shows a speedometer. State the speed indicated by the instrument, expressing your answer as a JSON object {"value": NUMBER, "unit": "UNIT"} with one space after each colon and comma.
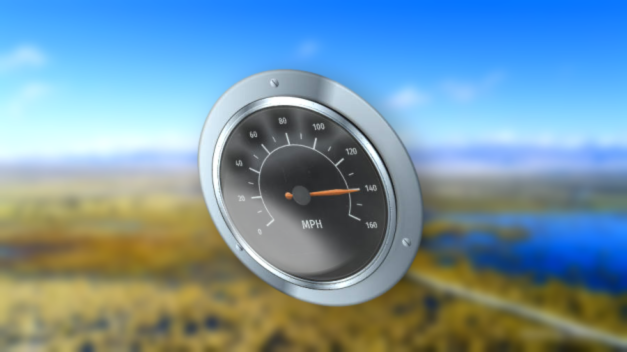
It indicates {"value": 140, "unit": "mph"}
